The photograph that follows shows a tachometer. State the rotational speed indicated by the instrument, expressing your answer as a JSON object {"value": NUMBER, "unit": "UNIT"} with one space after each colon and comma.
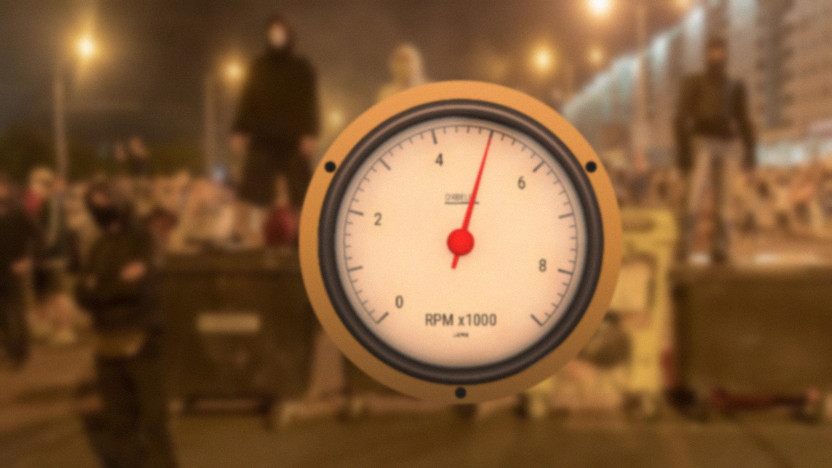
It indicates {"value": 5000, "unit": "rpm"}
